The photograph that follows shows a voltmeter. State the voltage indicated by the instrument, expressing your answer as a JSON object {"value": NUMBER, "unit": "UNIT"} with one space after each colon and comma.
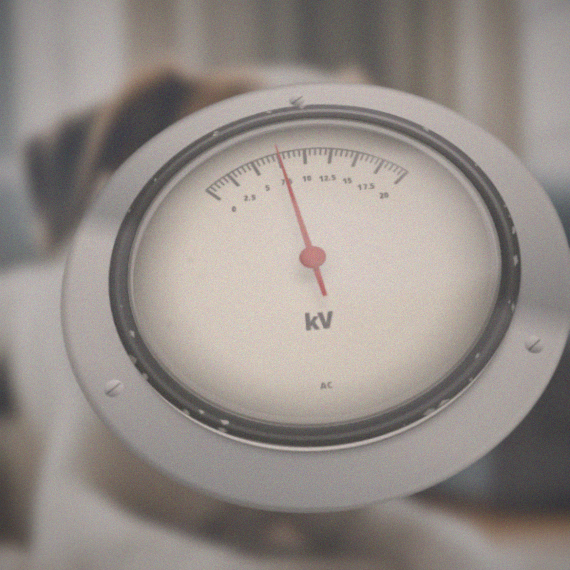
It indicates {"value": 7.5, "unit": "kV"}
